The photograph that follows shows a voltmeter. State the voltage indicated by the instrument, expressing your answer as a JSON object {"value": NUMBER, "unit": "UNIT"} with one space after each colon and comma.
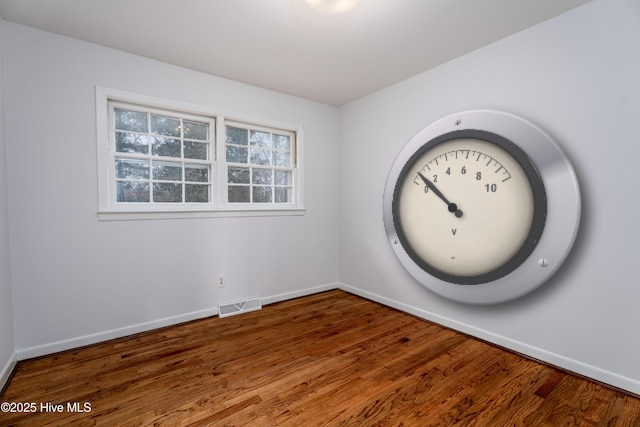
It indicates {"value": 1, "unit": "V"}
